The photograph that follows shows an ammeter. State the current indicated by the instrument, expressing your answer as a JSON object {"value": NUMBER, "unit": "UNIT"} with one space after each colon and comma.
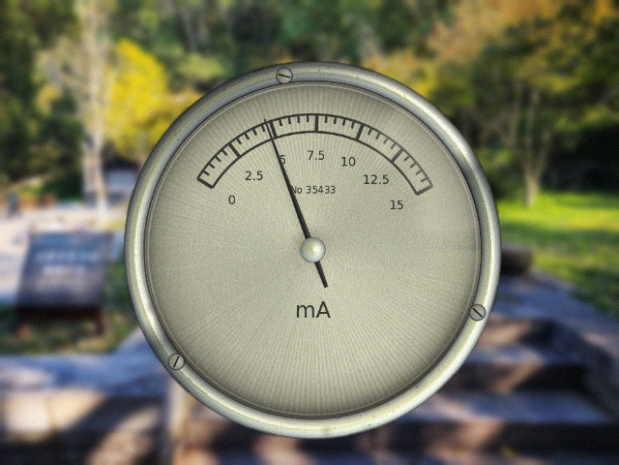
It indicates {"value": 4.75, "unit": "mA"}
